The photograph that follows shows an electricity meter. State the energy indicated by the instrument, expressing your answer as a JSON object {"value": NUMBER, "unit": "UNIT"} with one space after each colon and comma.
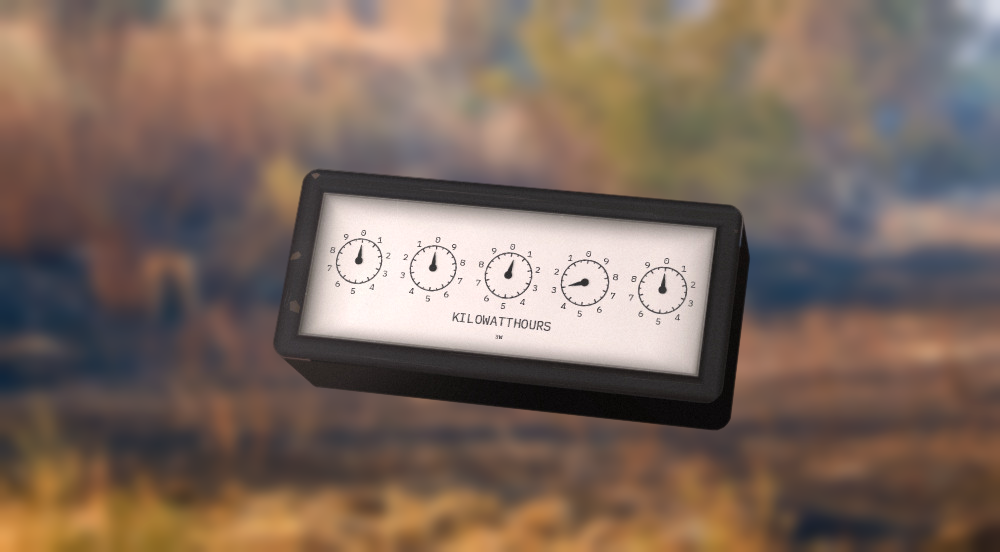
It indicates {"value": 30, "unit": "kWh"}
